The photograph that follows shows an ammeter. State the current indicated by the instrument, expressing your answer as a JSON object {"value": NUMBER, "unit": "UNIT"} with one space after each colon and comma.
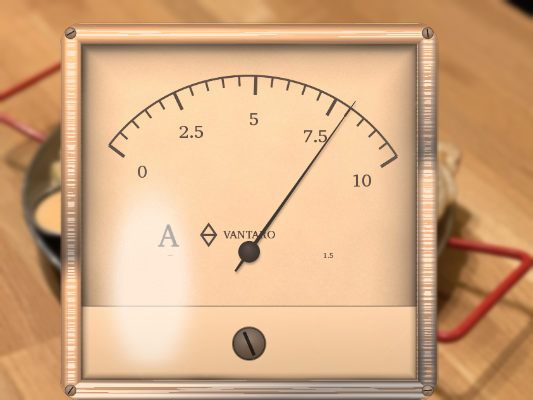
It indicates {"value": 8, "unit": "A"}
